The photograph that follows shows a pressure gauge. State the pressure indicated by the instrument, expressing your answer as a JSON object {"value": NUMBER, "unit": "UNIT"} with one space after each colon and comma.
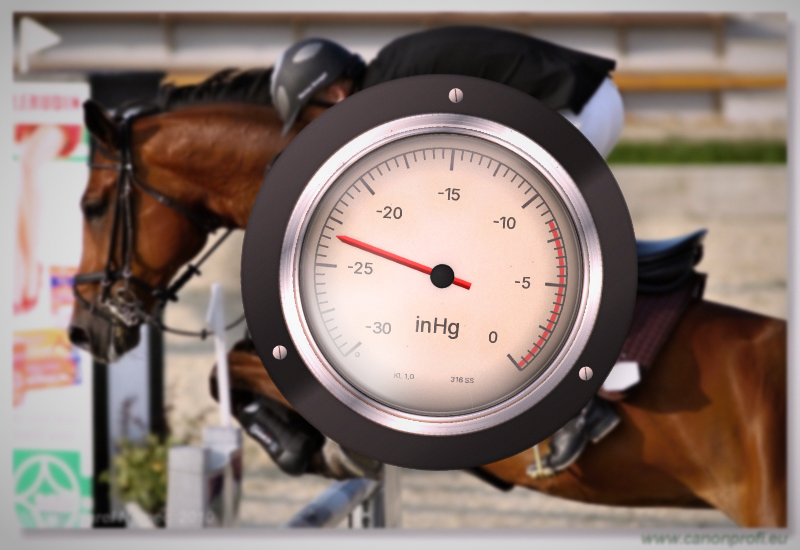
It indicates {"value": -23.25, "unit": "inHg"}
